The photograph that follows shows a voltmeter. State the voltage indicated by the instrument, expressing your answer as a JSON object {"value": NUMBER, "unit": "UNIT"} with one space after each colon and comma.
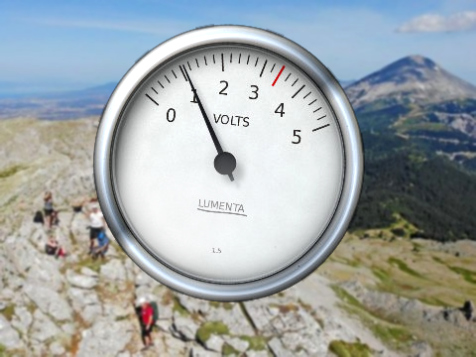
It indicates {"value": 1.1, "unit": "V"}
